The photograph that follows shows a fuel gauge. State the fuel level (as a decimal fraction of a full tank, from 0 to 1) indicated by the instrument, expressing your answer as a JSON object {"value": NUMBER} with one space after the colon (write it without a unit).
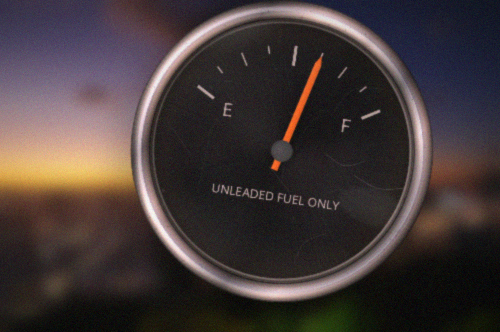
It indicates {"value": 0.625}
